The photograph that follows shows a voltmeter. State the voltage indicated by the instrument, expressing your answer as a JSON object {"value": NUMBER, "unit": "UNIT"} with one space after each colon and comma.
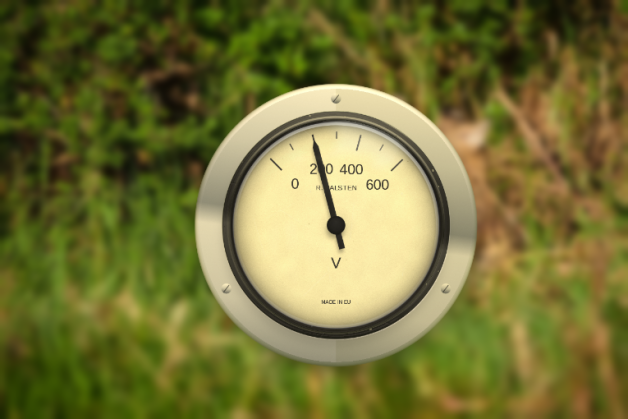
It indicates {"value": 200, "unit": "V"}
